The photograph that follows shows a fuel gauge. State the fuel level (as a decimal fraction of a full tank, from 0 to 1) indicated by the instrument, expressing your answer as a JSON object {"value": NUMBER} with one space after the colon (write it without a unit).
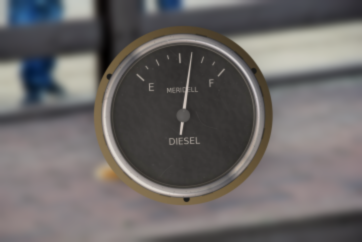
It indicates {"value": 0.625}
